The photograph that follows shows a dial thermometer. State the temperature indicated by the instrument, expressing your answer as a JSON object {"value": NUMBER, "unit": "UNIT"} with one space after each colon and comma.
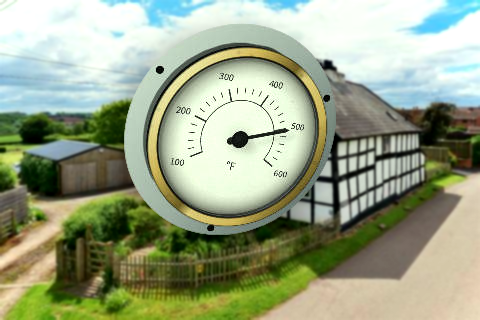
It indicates {"value": 500, "unit": "°F"}
